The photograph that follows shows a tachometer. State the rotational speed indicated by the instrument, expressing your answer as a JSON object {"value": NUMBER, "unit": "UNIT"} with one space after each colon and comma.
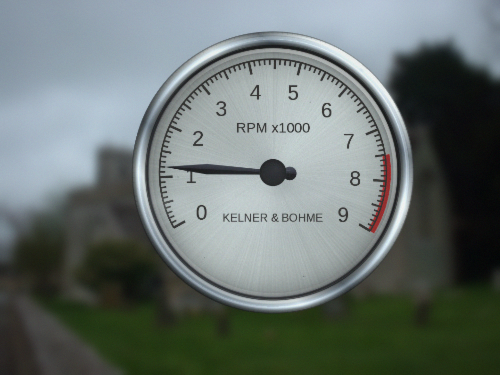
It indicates {"value": 1200, "unit": "rpm"}
